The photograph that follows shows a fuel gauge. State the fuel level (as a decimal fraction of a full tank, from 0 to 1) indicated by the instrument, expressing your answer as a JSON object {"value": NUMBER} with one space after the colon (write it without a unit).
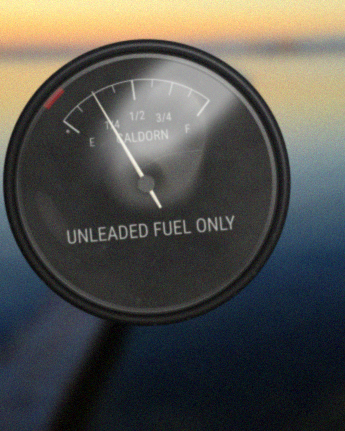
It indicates {"value": 0.25}
